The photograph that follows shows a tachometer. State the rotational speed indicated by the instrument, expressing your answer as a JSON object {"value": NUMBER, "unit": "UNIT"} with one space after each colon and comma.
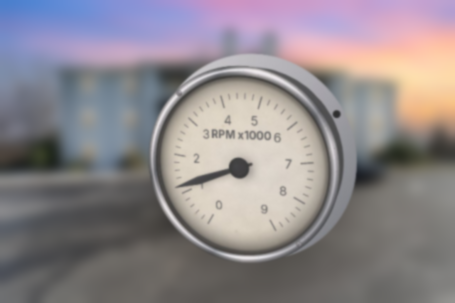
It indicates {"value": 1200, "unit": "rpm"}
